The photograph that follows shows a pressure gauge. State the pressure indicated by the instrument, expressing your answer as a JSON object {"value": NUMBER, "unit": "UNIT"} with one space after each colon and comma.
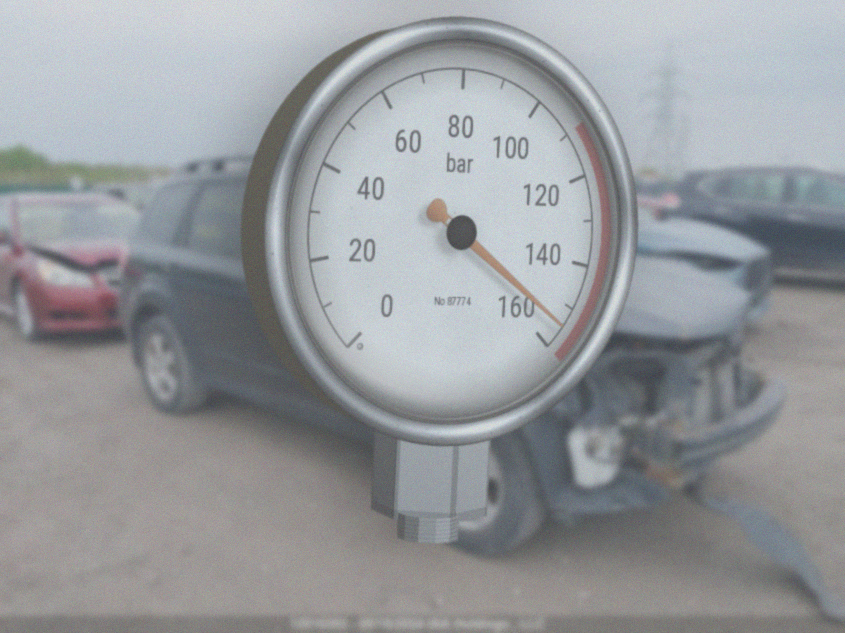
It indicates {"value": 155, "unit": "bar"}
